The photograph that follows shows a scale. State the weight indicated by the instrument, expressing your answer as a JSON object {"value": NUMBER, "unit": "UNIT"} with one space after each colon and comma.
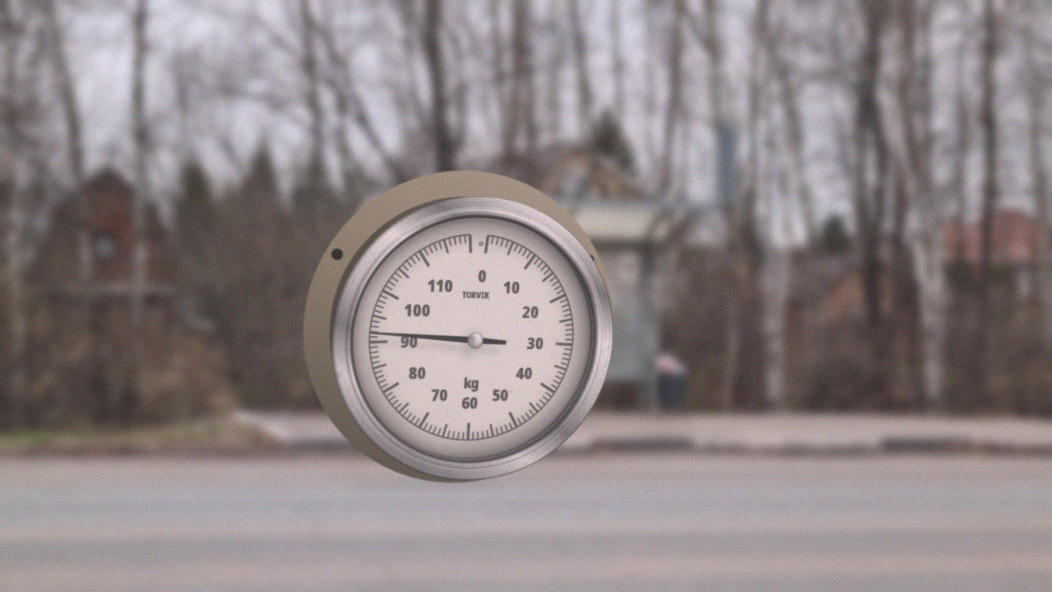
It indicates {"value": 92, "unit": "kg"}
